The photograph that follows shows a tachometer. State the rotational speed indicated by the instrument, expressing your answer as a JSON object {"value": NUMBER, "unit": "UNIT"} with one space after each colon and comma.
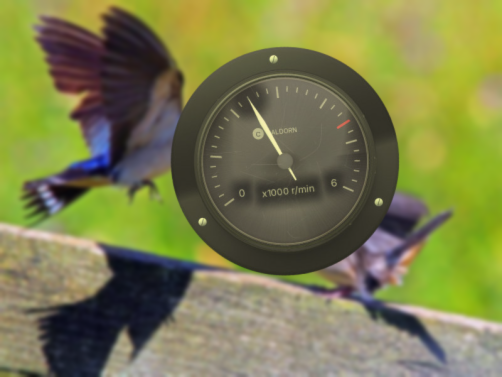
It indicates {"value": 2400, "unit": "rpm"}
